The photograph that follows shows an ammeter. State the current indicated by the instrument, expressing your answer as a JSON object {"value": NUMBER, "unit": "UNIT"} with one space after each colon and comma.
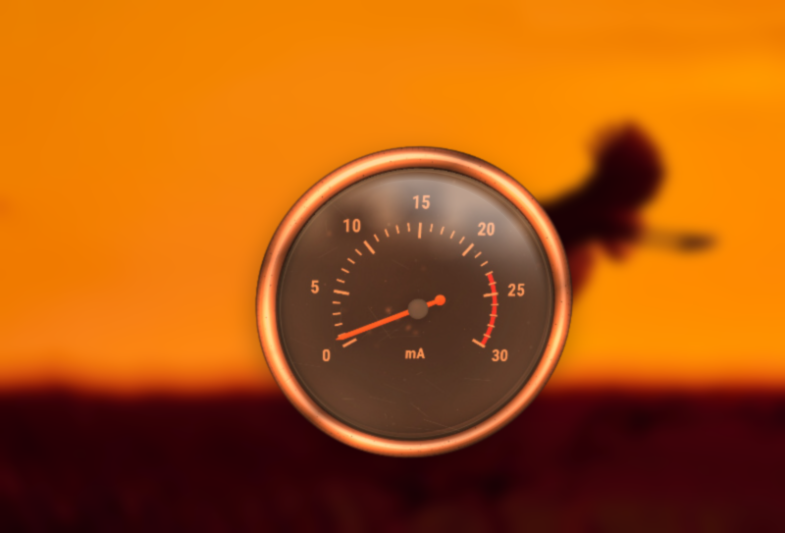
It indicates {"value": 1, "unit": "mA"}
